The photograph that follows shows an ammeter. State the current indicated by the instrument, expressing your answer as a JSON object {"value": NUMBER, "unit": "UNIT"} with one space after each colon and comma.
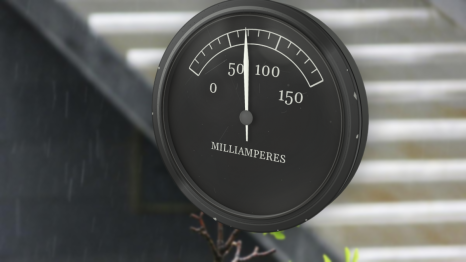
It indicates {"value": 70, "unit": "mA"}
